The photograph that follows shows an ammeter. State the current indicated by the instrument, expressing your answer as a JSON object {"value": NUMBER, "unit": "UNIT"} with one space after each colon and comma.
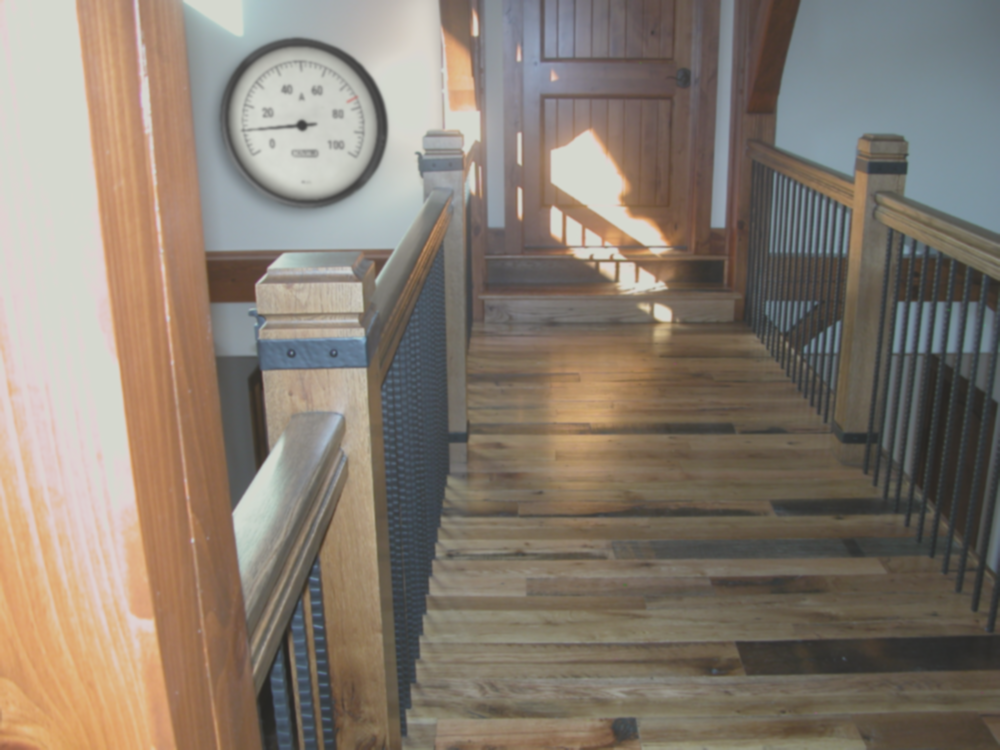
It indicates {"value": 10, "unit": "A"}
